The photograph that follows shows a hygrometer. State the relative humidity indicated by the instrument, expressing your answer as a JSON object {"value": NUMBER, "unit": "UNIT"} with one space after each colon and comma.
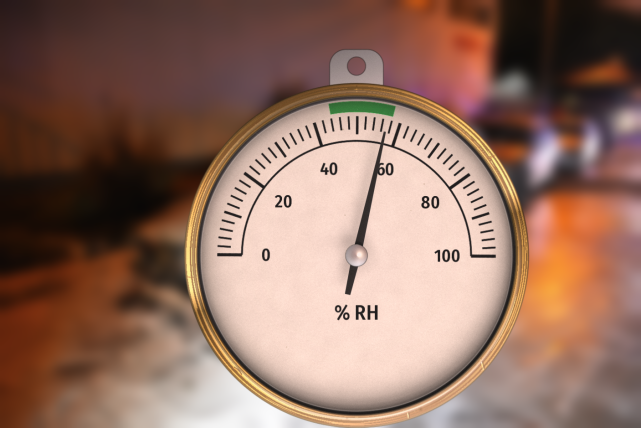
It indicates {"value": 57, "unit": "%"}
